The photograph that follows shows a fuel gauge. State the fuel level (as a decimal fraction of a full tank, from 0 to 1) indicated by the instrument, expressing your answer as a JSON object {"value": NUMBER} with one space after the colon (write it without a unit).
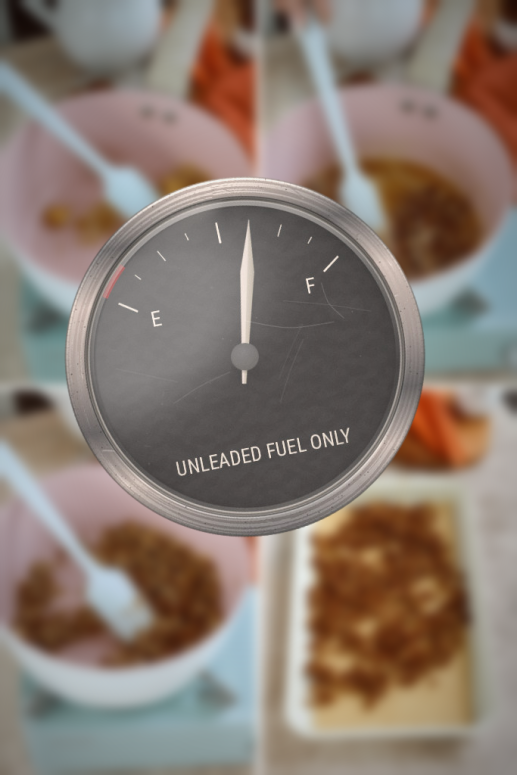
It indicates {"value": 0.625}
